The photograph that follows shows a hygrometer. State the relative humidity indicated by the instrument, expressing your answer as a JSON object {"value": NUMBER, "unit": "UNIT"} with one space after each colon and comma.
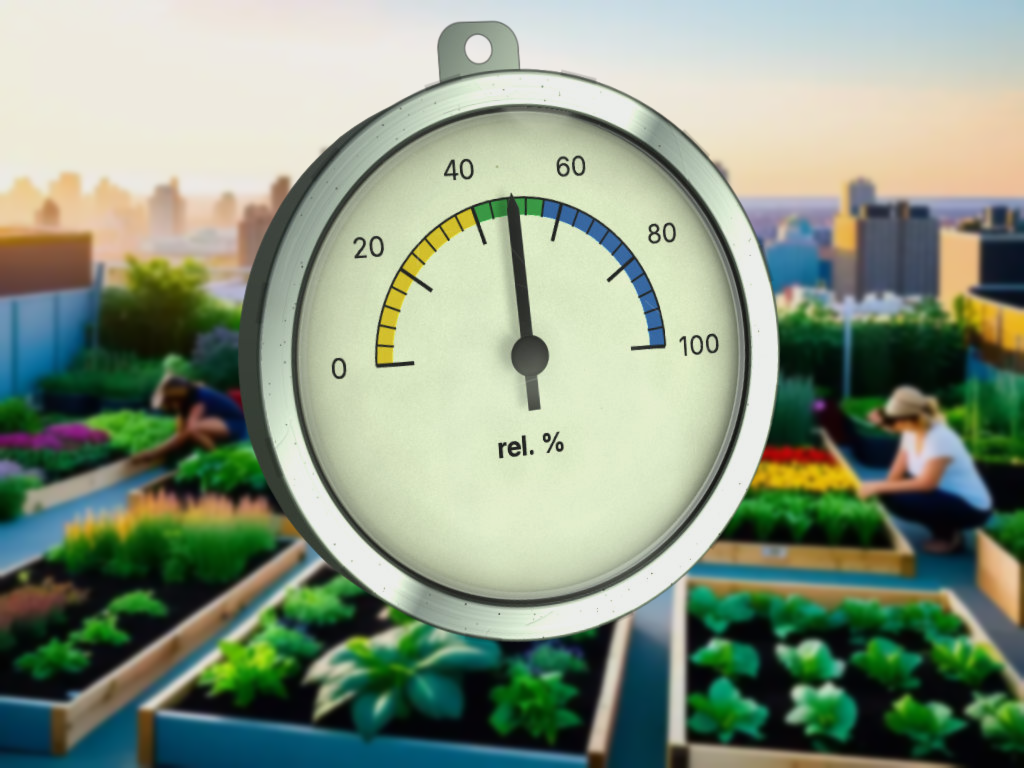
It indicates {"value": 48, "unit": "%"}
